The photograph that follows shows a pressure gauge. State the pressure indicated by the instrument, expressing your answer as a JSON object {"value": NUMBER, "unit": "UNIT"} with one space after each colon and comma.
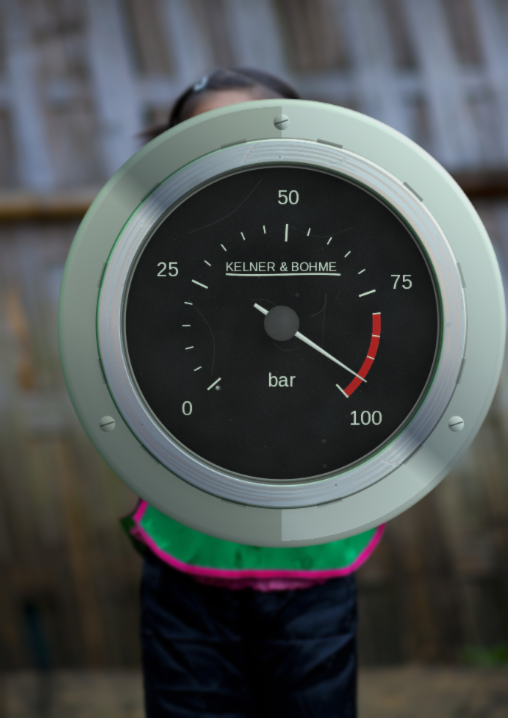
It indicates {"value": 95, "unit": "bar"}
